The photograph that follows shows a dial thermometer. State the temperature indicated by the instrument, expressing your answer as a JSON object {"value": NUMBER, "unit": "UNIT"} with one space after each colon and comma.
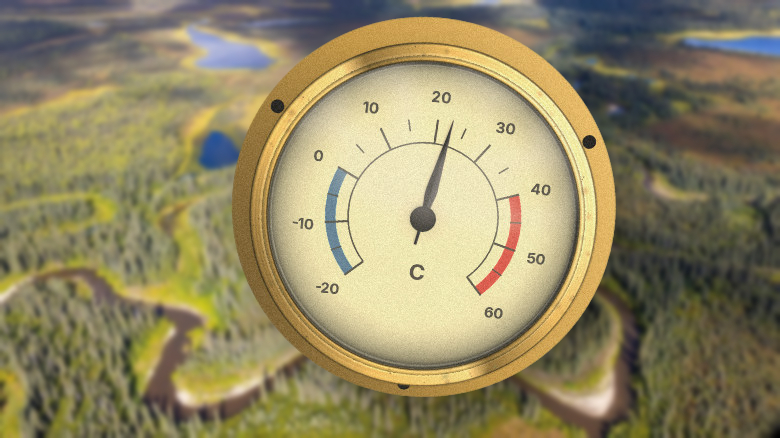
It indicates {"value": 22.5, "unit": "°C"}
